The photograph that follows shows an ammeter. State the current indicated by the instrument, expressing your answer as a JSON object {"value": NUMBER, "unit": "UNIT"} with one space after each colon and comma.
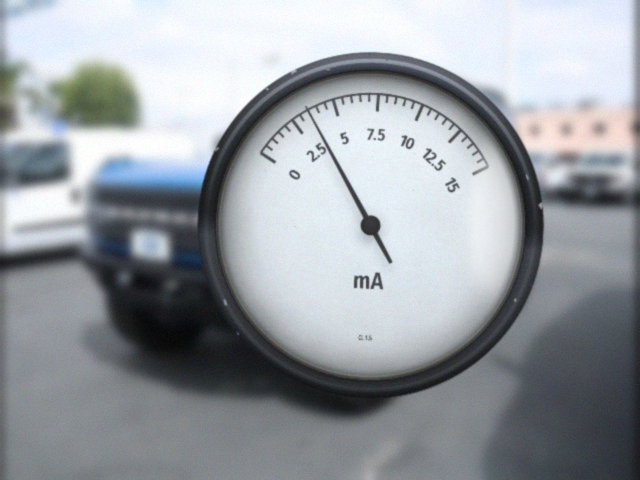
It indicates {"value": 3.5, "unit": "mA"}
